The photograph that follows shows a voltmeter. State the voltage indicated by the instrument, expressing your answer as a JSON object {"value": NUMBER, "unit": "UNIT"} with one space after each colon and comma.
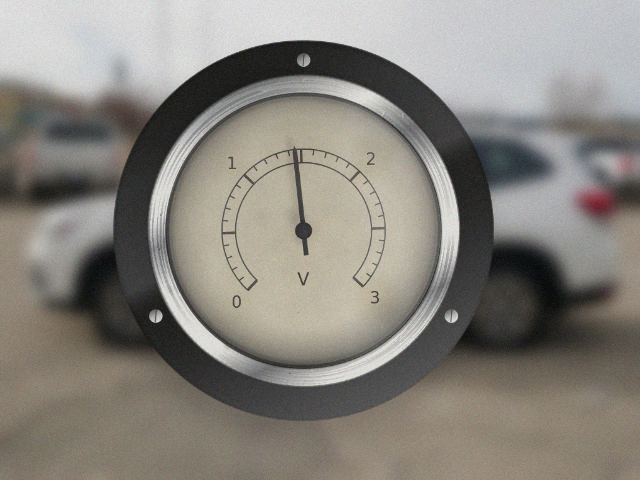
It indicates {"value": 1.45, "unit": "V"}
